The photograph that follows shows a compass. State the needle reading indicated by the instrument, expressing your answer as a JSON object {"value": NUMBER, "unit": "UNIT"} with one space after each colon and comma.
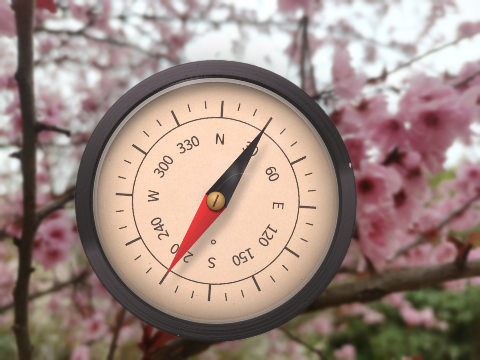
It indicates {"value": 210, "unit": "°"}
